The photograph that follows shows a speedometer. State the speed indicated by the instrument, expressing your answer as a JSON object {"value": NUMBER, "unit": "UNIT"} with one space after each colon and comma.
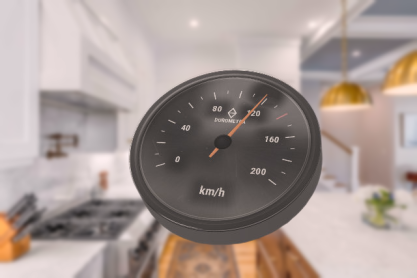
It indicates {"value": 120, "unit": "km/h"}
